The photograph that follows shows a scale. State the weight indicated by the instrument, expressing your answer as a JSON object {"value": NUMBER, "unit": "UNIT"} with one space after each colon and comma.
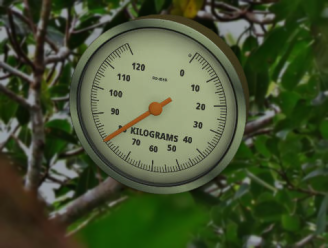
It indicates {"value": 80, "unit": "kg"}
